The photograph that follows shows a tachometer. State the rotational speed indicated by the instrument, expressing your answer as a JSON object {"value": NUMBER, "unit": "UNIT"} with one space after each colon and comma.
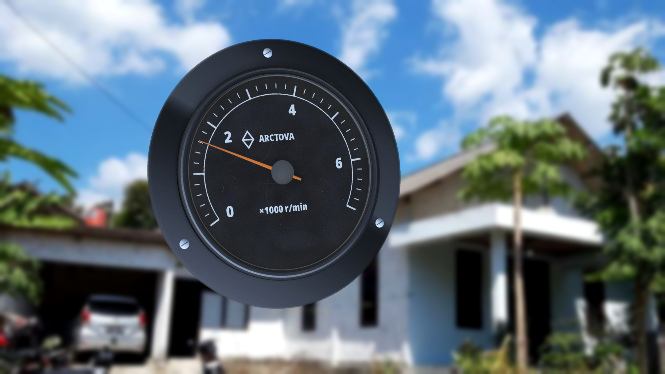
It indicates {"value": 1600, "unit": "rpm"}
